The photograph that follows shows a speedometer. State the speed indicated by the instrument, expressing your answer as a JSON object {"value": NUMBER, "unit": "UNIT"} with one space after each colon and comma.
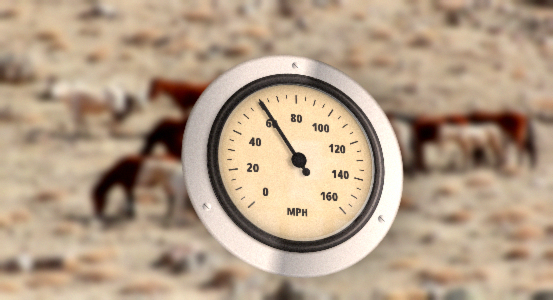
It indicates {"value": 60, "unit": "mph"}
